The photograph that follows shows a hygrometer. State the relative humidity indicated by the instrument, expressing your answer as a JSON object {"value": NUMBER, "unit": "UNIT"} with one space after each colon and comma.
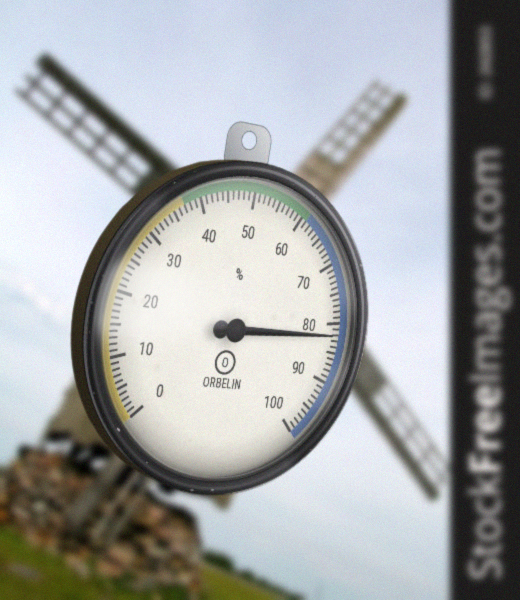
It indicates {"value": 82, "unit": "%"}
